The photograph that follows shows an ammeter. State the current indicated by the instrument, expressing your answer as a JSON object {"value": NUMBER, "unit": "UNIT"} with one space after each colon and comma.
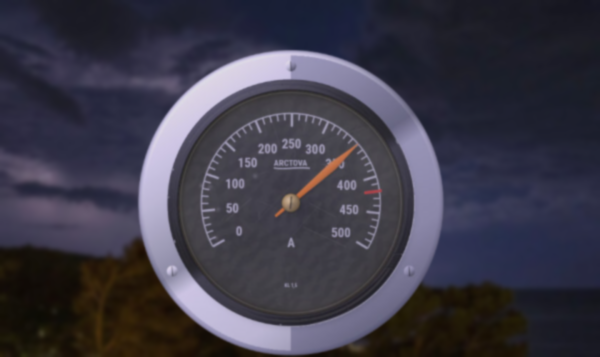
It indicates {"value": 350, "unit": "A"}
